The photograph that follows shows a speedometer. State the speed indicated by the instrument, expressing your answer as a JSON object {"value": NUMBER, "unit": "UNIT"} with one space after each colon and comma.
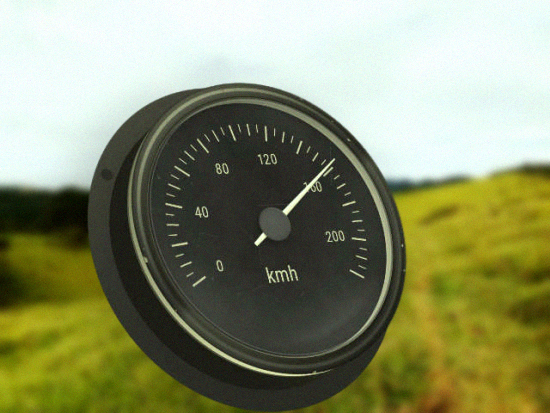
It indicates {"value": 157.5, "unit": "km/h"}
